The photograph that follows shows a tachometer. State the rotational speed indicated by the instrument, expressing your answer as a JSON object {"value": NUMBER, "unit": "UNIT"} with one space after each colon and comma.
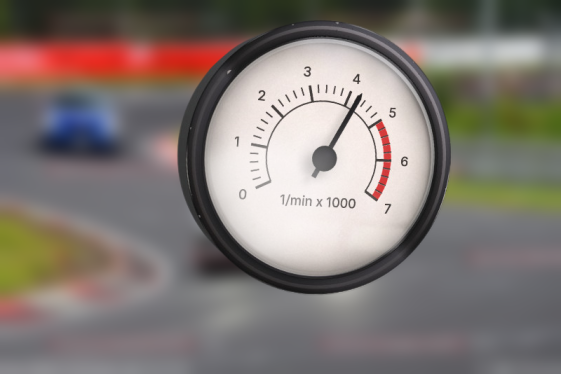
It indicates {"value": 4200, "unit": "rpm"}
